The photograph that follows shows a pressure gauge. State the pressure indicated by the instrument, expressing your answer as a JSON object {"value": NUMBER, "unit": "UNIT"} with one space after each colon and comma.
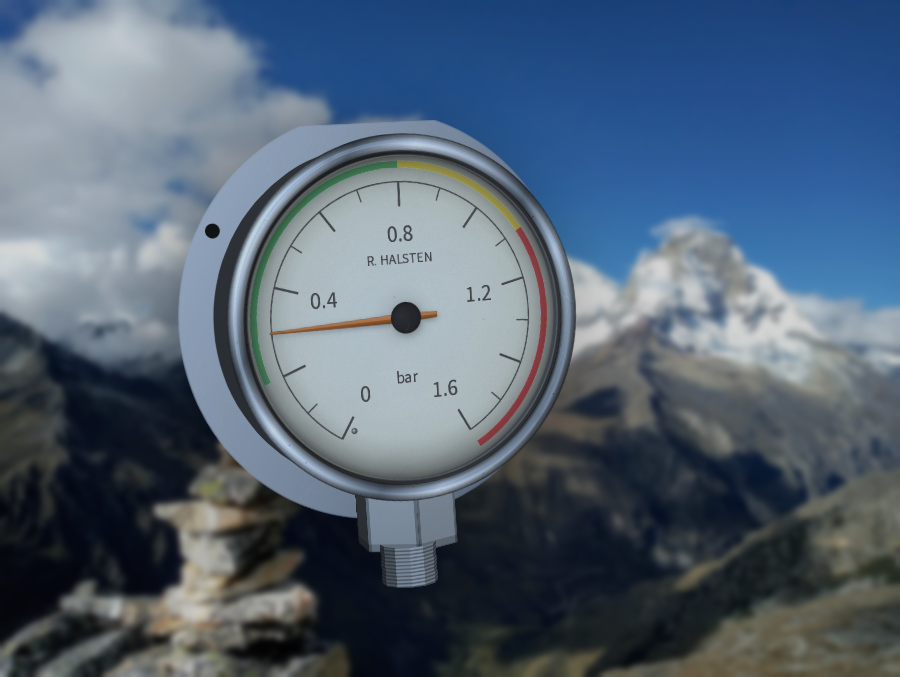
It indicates {"value": 0.3, "unit": "bar"}
